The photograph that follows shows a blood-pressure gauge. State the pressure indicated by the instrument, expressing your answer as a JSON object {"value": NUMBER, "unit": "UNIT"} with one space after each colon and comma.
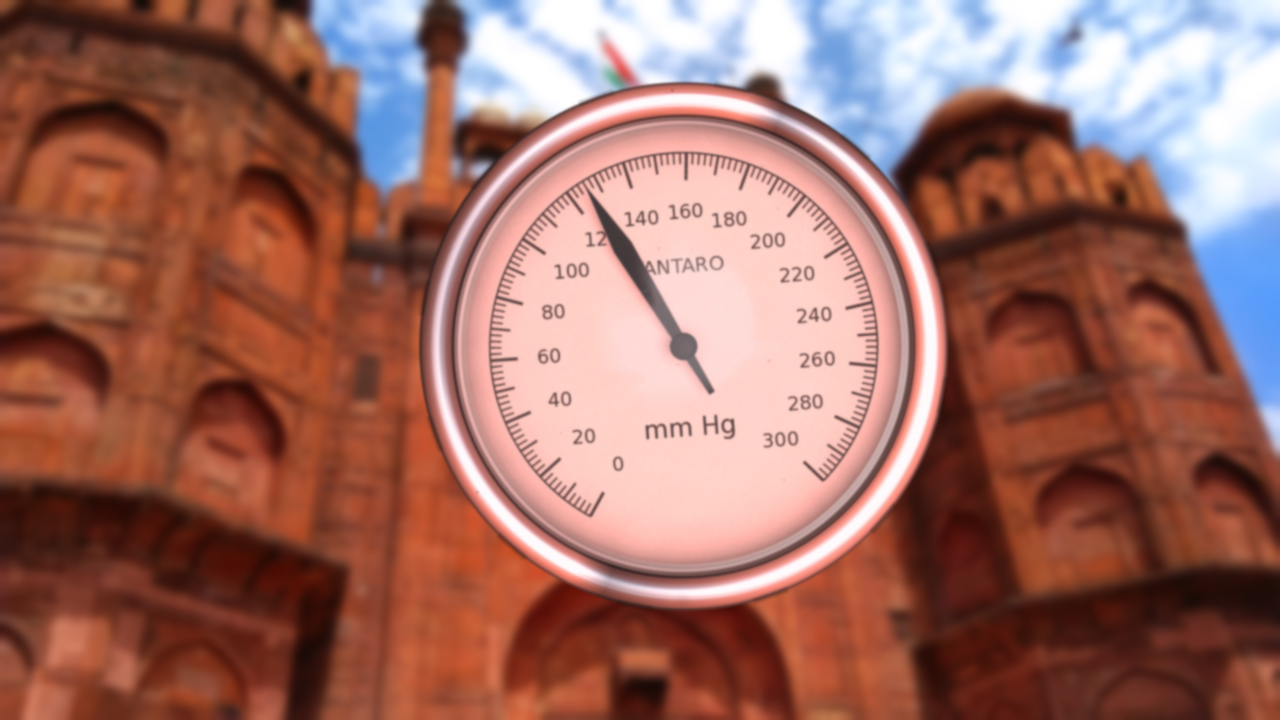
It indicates {"value": 126, "unit": "mmHg"}
